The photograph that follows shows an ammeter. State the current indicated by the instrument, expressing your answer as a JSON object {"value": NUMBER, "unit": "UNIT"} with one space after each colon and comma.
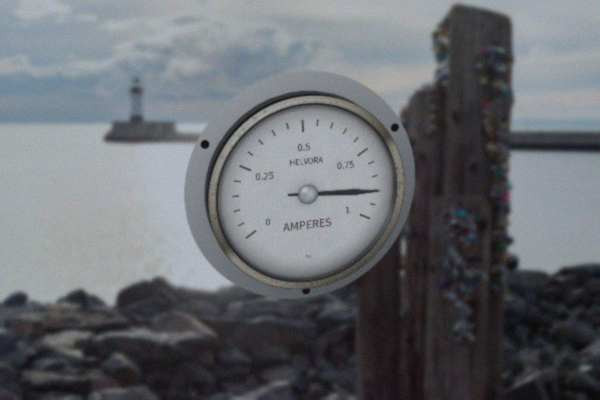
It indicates {"value": 0.9, "unit": "A"}
